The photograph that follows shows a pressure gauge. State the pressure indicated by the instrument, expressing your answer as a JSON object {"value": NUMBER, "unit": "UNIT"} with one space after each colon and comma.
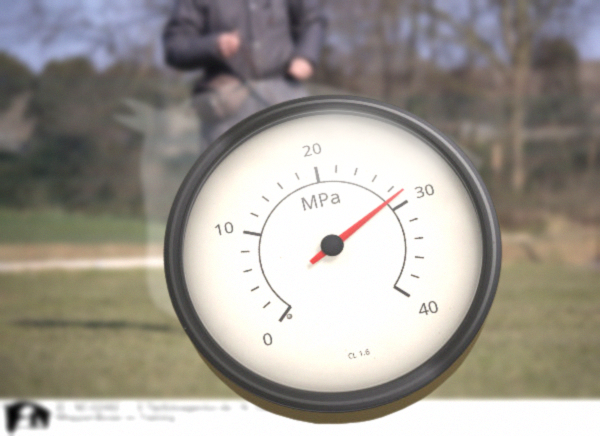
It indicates {"value": 29, "unit": "MPa"}
